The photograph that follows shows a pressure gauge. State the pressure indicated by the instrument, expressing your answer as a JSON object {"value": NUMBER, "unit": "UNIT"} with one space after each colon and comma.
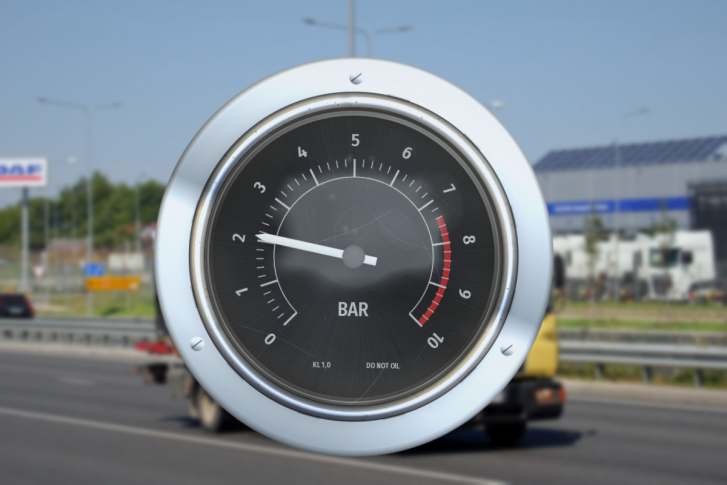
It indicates {"value": 2.1, "unit": "bar"}
